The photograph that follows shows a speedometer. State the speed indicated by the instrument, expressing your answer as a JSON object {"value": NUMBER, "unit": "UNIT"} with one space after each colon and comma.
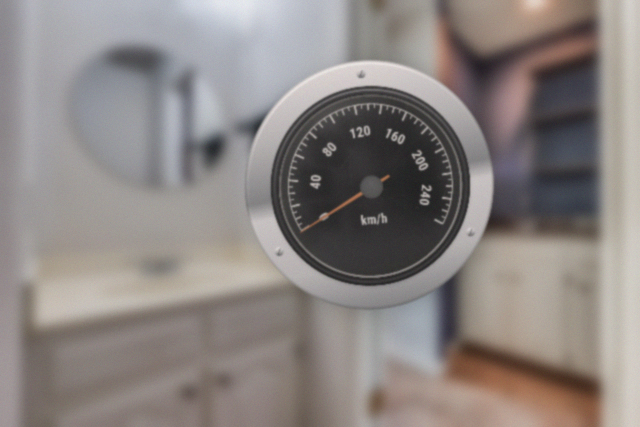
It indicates {"value": 0, "unit": "km/h"}
